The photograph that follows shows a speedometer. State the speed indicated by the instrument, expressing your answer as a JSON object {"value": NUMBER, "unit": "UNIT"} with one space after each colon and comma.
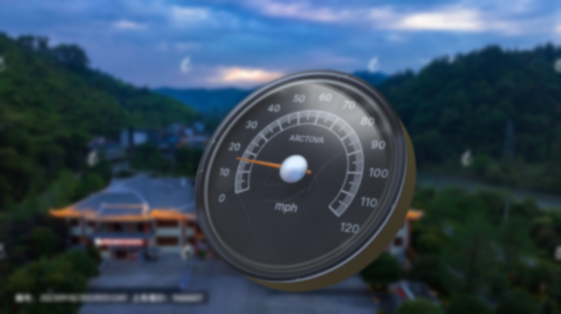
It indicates {"value": 15, "unit": "mph"}
